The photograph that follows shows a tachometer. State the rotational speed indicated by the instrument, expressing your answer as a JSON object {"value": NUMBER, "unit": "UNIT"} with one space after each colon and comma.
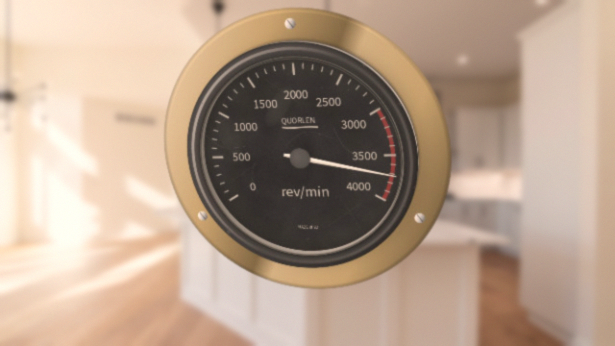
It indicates {"value": 3700, "unit": "rpm"}
